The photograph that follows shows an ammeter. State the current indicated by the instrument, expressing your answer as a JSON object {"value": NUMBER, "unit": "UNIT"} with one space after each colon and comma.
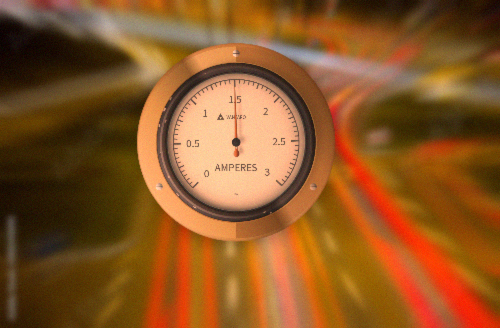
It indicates {"value": 1.5, "unit": "A"}
